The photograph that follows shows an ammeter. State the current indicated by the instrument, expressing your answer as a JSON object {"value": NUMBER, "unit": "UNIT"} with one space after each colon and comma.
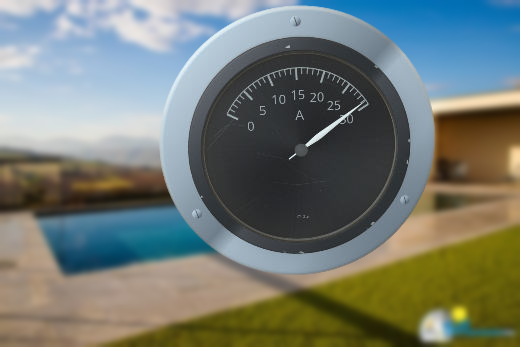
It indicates {"value": 29, "unit": "A"}
